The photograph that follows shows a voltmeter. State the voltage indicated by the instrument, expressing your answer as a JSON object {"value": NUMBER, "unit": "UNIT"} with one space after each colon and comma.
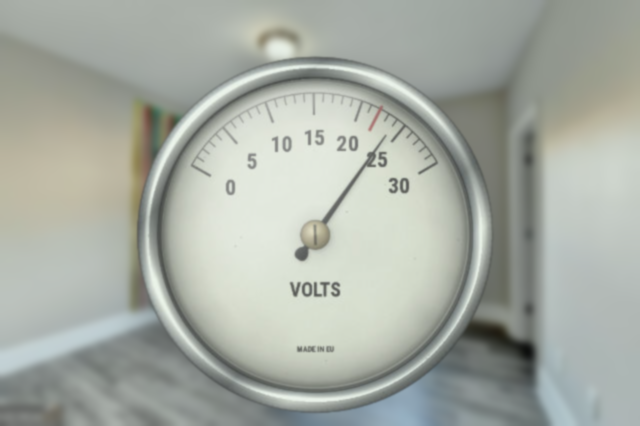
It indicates {"value": 24, "unit": "V"}
